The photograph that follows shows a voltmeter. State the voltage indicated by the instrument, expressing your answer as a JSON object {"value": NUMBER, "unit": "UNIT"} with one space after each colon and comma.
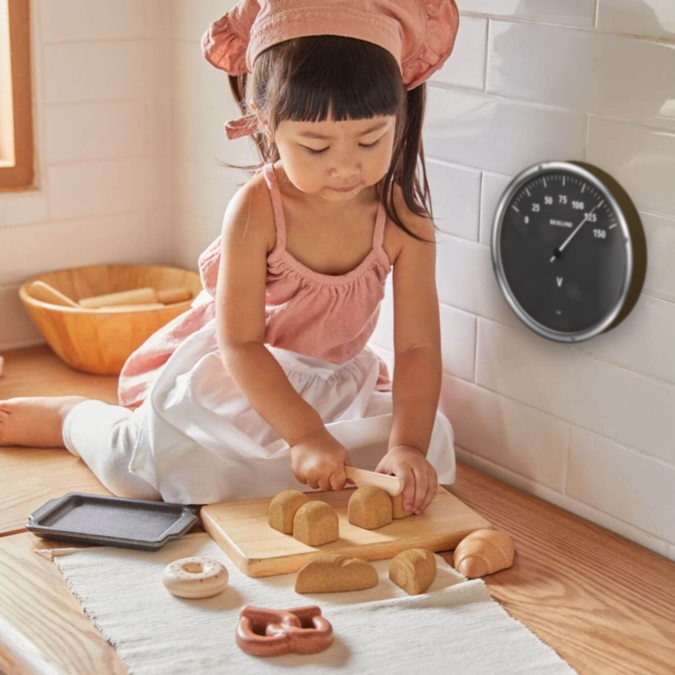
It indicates {"value": 125, "unit": "V"}
